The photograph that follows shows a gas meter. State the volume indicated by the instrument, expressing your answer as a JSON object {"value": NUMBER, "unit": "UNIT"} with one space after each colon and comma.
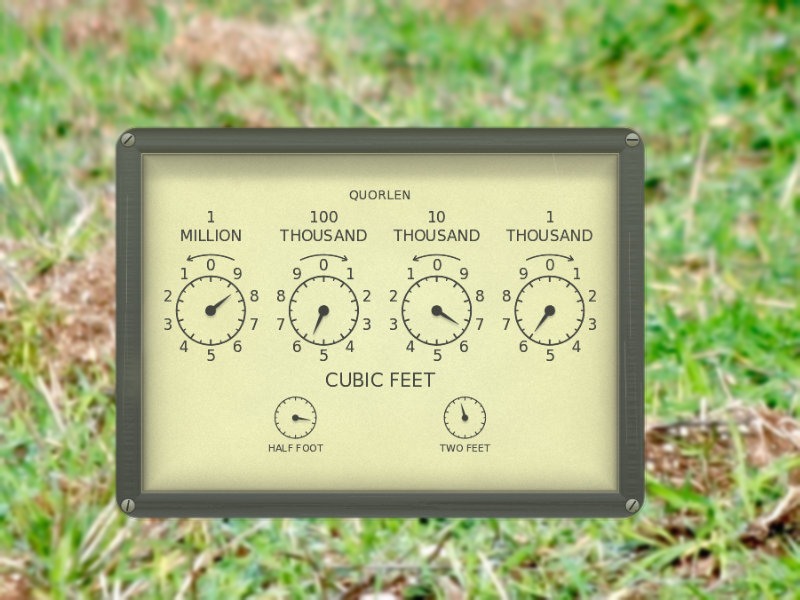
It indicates {"value": 856600, "unit": "ft³"}
